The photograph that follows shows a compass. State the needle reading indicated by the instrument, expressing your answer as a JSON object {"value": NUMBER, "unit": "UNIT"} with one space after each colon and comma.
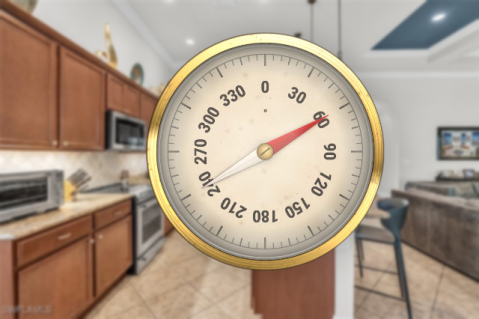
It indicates {"value": 60, "unit": "°"}
